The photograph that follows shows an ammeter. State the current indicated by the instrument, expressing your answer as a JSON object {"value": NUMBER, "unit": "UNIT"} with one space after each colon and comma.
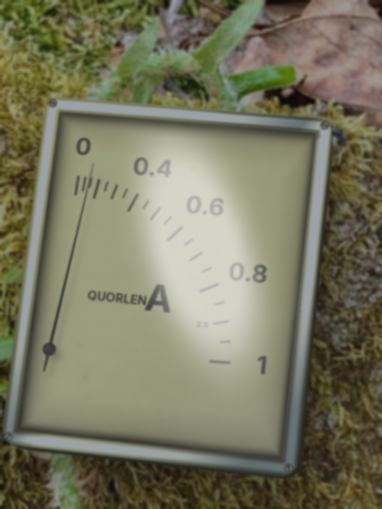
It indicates {"value": 0.15, "unit": "A"}
